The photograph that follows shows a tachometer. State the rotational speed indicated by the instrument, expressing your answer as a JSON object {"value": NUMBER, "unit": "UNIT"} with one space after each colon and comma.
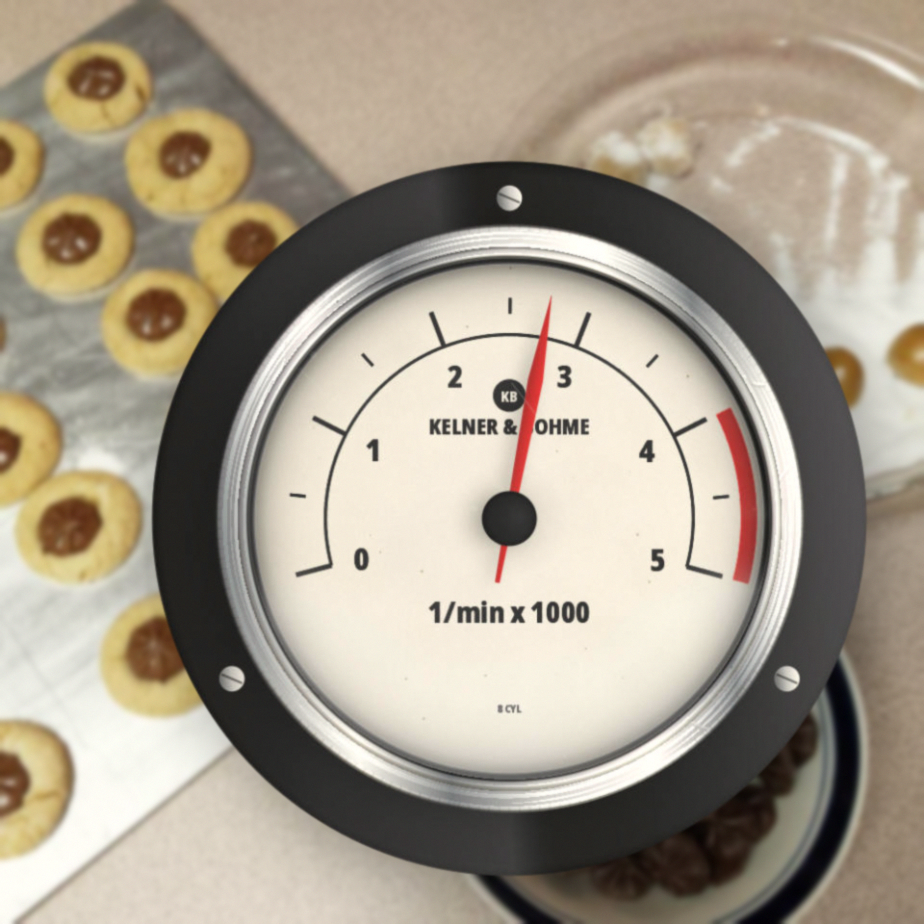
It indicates {"value": 2750, "unit": "rpm"}
